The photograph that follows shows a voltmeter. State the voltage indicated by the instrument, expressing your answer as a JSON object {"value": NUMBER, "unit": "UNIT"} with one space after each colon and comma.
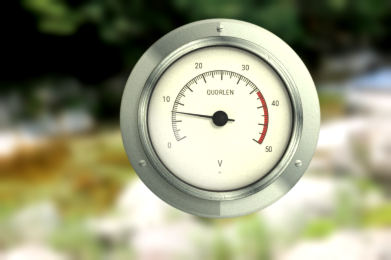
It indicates {"value": 7.5, "unit": "V"}
